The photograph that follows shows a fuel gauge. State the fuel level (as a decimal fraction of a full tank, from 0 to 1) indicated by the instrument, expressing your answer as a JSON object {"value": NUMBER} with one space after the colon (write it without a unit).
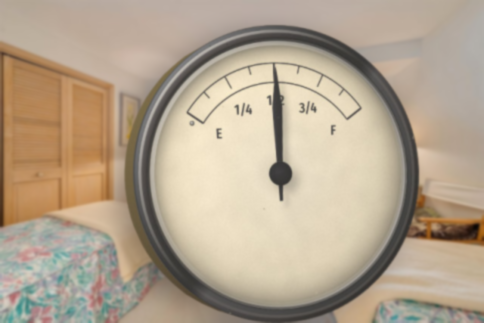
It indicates {"value": 0.5}
